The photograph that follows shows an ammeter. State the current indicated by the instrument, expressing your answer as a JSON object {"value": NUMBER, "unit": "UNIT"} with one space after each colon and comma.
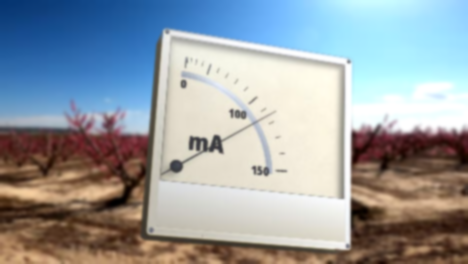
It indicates {"value": 115, "unit": "mA"}
